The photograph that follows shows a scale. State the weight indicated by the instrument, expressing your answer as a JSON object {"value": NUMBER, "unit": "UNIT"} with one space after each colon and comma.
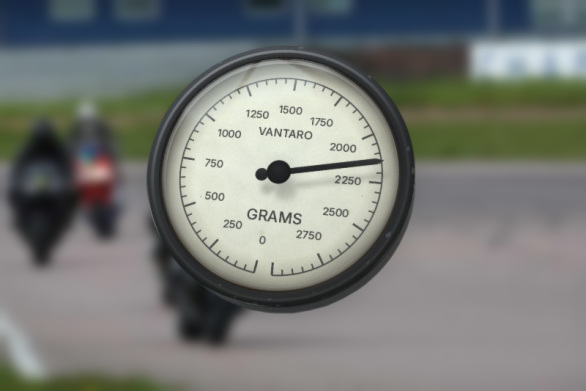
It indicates {"value": 2150, "unit": "g"}
